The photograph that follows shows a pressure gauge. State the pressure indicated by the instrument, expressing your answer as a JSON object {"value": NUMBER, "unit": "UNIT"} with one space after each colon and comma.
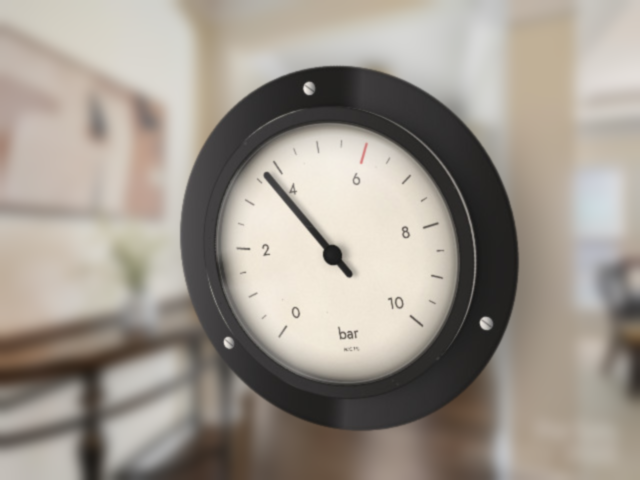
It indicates {"value": 3.75, "unit": "bar"}
